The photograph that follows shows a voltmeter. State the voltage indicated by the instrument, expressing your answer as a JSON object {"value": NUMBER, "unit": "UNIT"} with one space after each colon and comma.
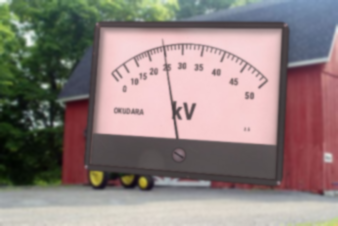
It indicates {"value": 25, "unit": "kV"}
